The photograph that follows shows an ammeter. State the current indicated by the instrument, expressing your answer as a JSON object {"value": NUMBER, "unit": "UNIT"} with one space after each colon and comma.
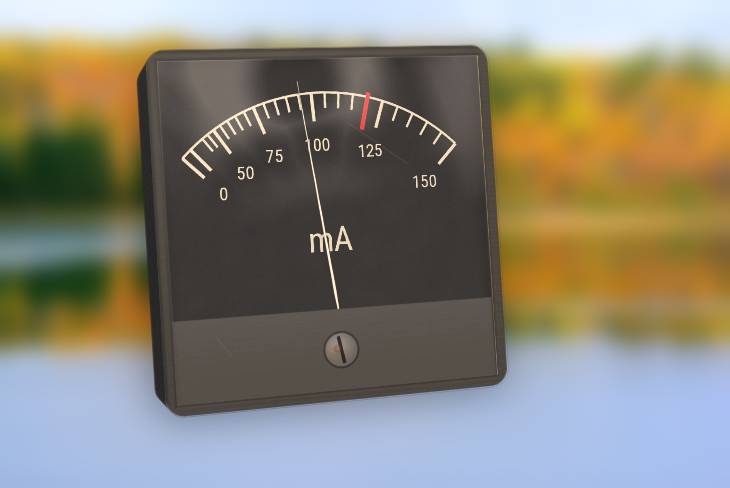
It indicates {"value": 95, "unit": "mA"}
